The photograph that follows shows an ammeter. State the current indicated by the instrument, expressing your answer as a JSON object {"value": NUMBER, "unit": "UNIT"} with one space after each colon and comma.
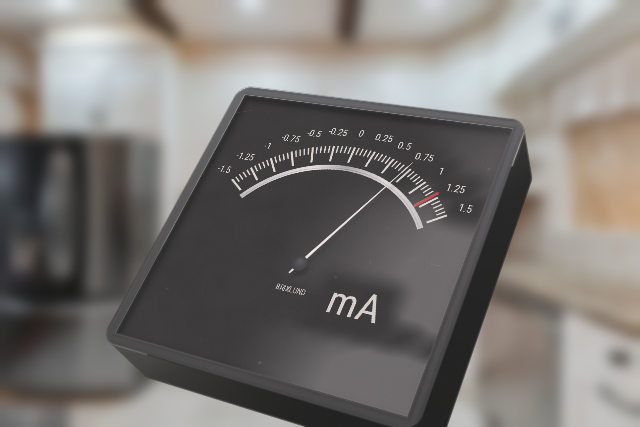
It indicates {"value": 0.75, "unit": "mA"}
